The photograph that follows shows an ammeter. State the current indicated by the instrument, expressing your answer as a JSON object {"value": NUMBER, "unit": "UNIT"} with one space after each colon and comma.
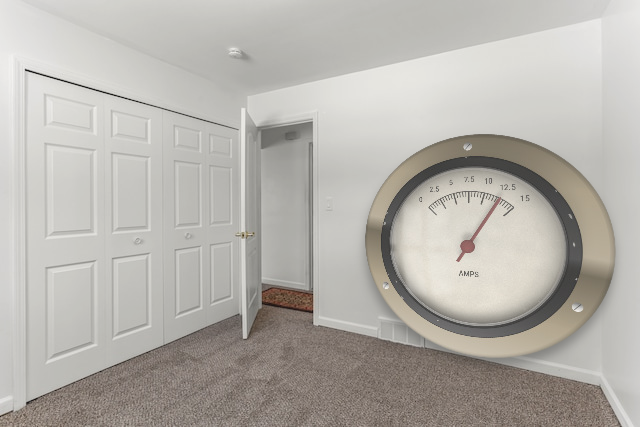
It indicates {"value": 12.5, "unit": "A"}
